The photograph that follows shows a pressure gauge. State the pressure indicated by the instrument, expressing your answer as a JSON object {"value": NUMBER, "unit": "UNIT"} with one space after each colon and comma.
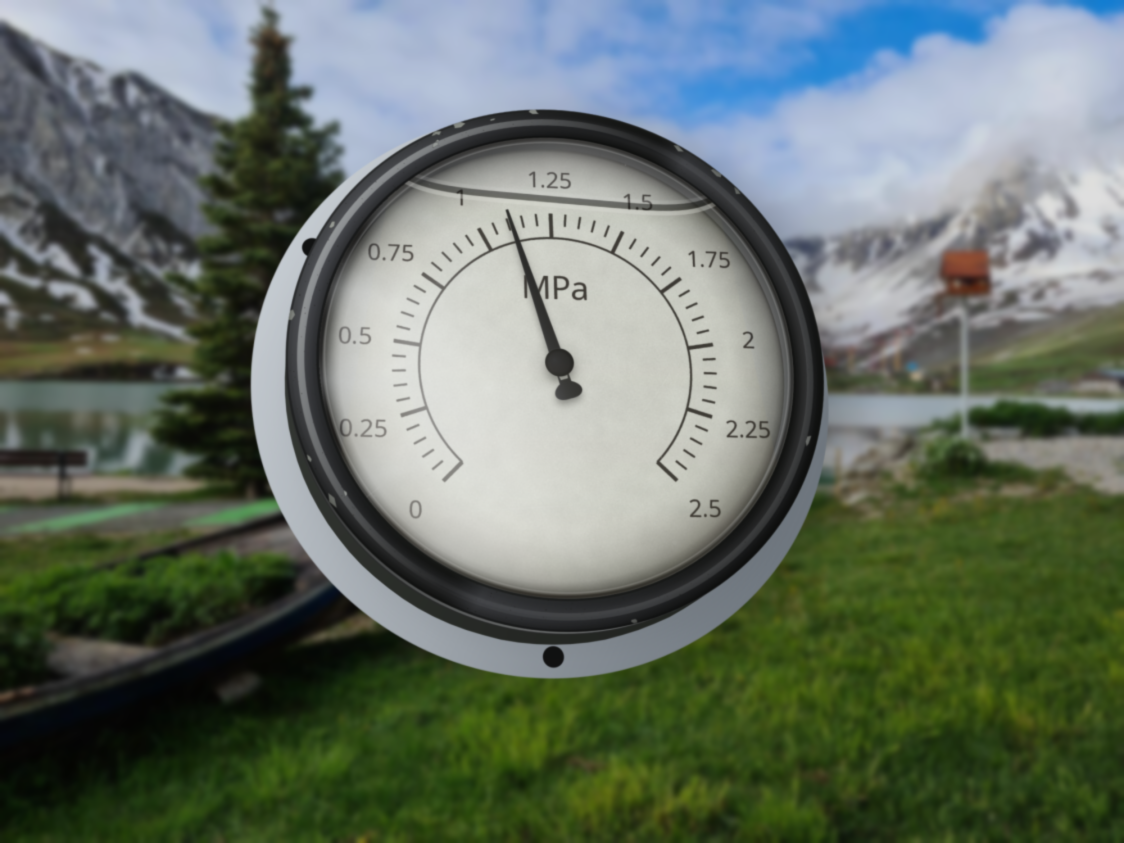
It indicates {"value": 1.1, "unit": "MPa"}
